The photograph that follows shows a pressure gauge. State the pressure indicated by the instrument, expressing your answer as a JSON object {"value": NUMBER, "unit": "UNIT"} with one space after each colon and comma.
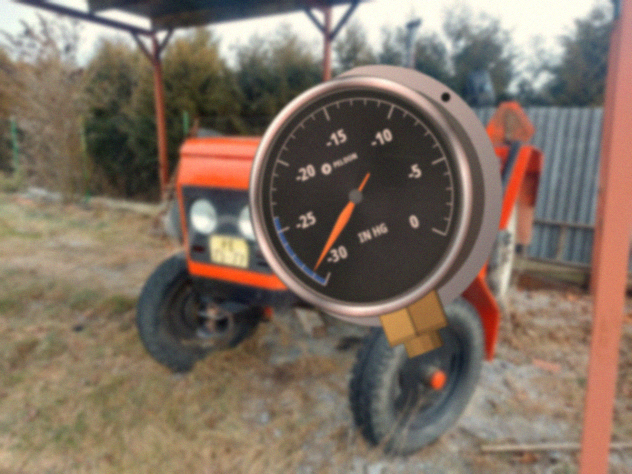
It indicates {"value": -29, "unit": "inHg"}
